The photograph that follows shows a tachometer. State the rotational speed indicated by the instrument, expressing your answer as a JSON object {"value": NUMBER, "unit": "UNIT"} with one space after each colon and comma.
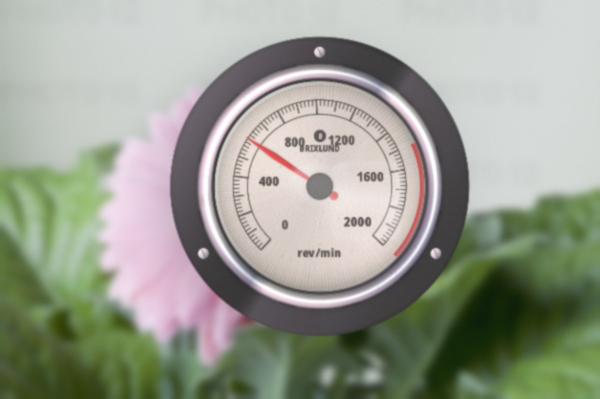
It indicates {"value": 600, "unit": "rpm"}
